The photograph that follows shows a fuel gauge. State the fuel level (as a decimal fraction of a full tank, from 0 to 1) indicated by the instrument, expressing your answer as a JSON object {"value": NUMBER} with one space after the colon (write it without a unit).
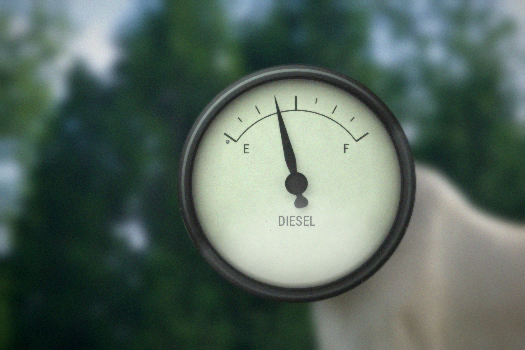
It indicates {"value": 0.375}
